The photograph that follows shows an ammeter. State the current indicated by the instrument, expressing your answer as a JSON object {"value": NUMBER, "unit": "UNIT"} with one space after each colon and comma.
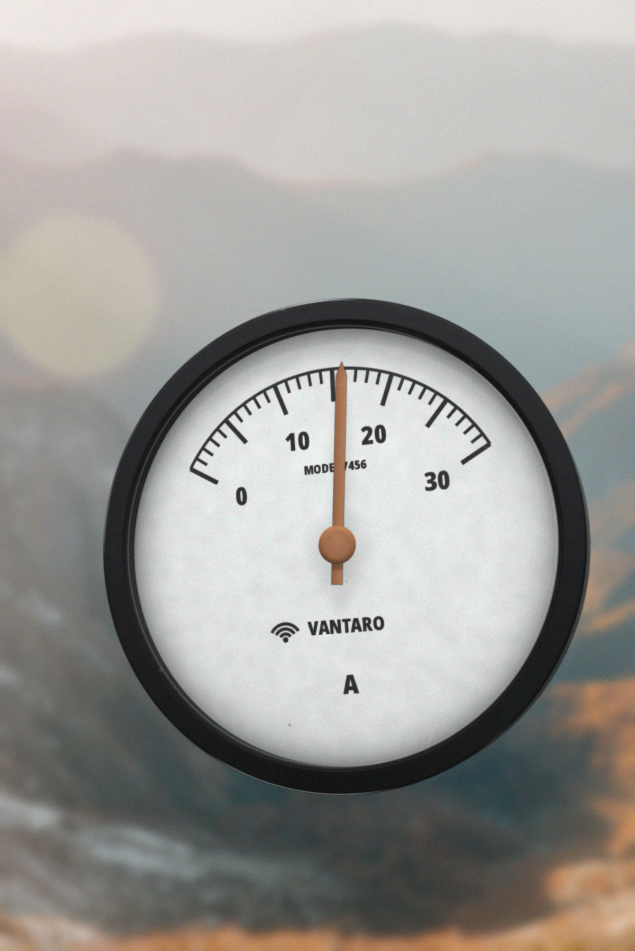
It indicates {"value": 16, "unit": "A"}
